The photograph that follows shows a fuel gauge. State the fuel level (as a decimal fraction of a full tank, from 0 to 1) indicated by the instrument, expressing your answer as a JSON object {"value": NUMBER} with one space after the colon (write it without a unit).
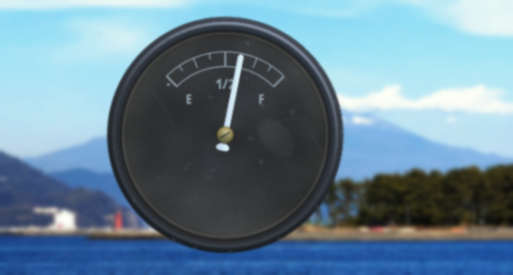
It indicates {"value": 0.625}
